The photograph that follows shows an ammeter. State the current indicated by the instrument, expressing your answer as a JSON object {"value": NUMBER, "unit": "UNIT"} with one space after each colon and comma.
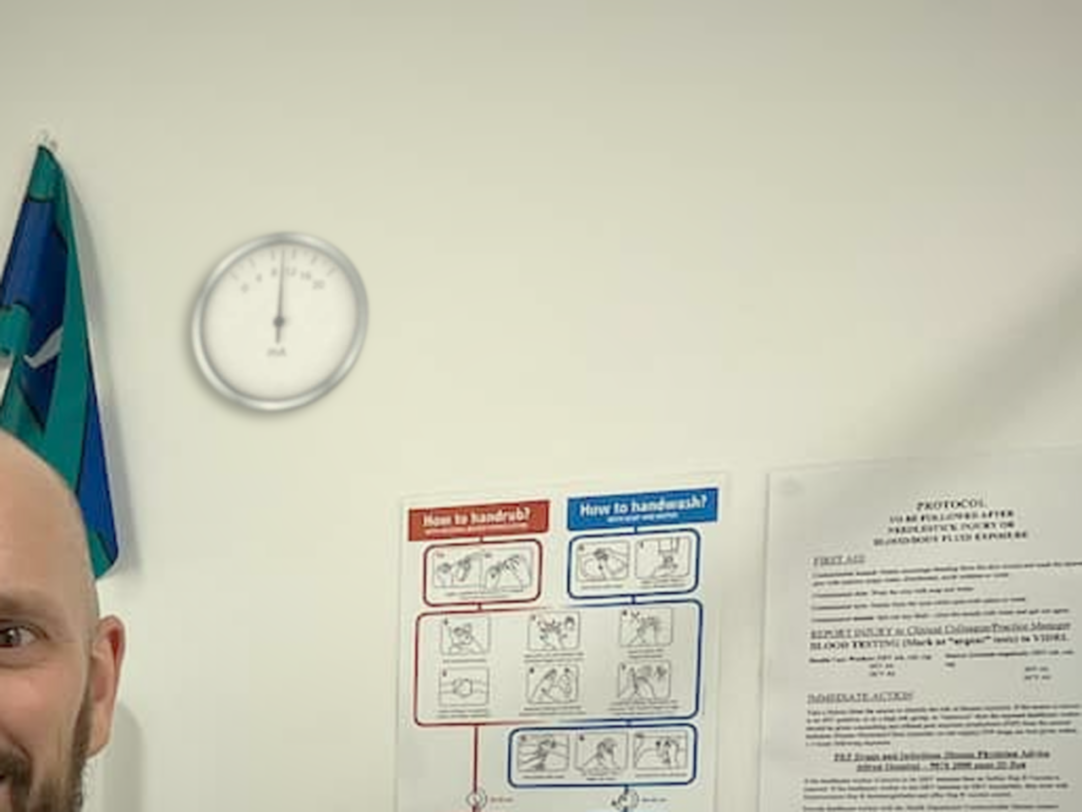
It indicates {"value": 10, "unit": "mA"}
